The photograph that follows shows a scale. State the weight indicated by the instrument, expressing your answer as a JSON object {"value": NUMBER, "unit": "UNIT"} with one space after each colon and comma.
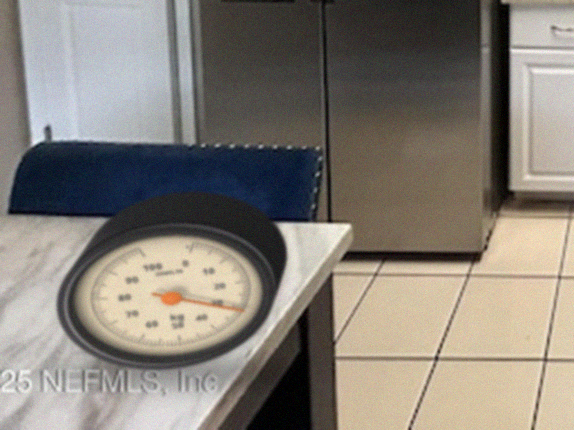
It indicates {"value": 30, "unit": "kg"}
